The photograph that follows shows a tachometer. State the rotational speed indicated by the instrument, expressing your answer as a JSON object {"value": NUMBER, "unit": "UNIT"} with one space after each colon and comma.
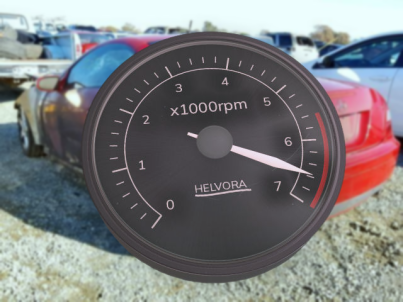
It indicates {"value": 6600, "unit": "rpm"}
